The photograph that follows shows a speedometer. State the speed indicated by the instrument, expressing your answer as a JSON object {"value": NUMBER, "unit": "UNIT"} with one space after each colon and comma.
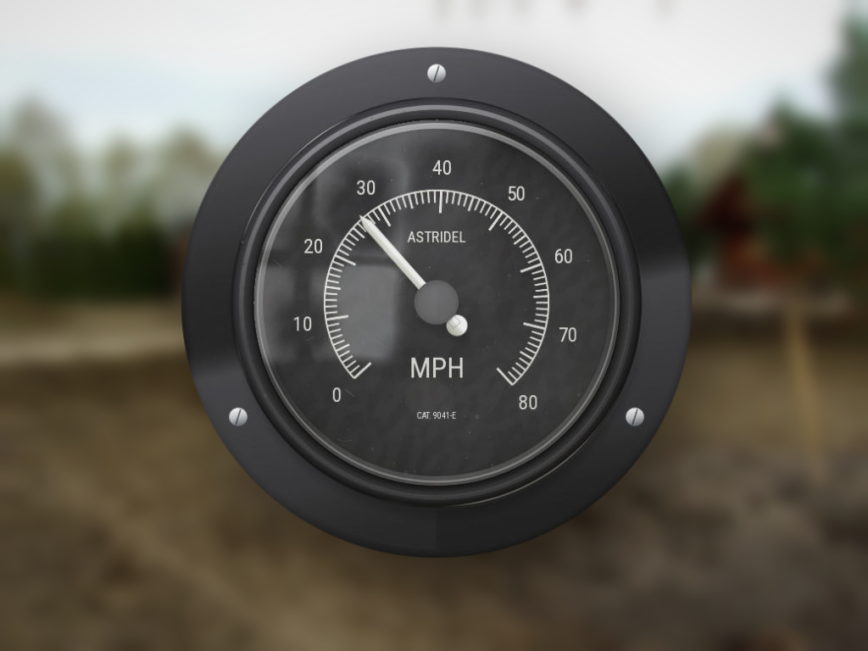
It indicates {"value": 27, "unit": "mph"}
